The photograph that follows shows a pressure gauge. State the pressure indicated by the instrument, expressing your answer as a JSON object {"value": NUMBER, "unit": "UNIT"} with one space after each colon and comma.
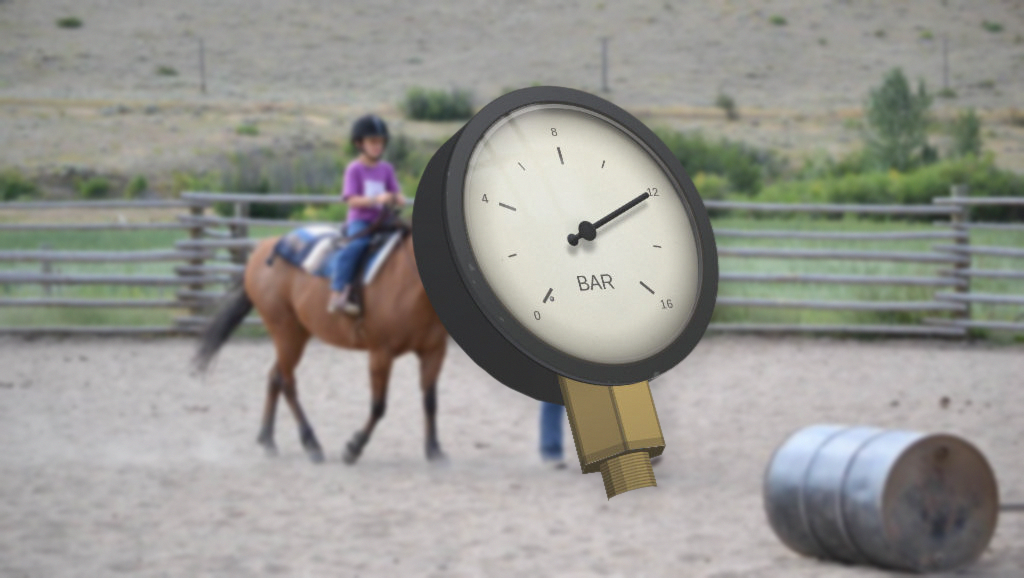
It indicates {"value": 12, "unit": "bar"}
